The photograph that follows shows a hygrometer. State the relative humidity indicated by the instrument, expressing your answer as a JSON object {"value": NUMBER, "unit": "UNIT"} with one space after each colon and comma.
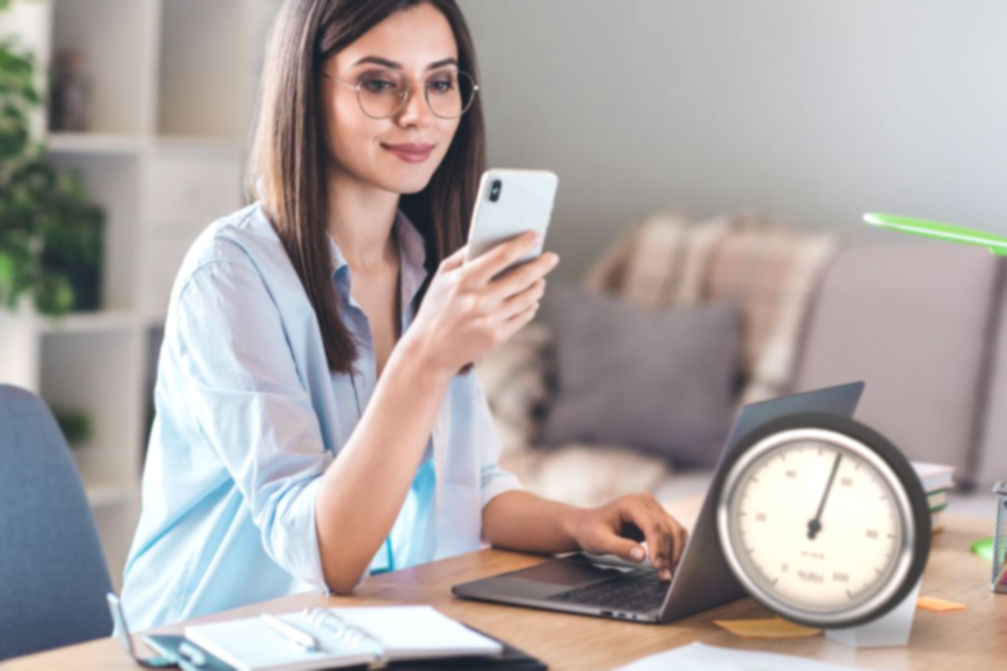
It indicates {"value": 55, "unit": "%"}
